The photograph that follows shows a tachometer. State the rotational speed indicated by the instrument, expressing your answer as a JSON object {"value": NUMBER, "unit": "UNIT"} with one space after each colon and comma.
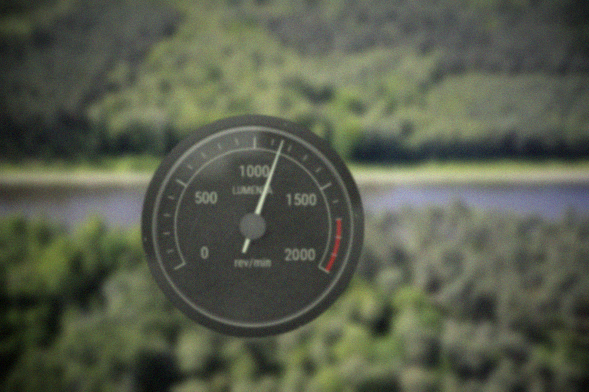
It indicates {"value": 1150, "unit": "rpm"}
